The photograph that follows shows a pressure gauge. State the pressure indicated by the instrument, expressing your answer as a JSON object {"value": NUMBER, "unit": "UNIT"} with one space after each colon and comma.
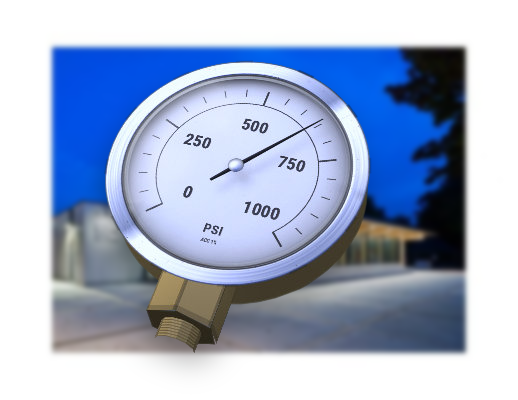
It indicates {"value": 650, "unit": "psi"}
